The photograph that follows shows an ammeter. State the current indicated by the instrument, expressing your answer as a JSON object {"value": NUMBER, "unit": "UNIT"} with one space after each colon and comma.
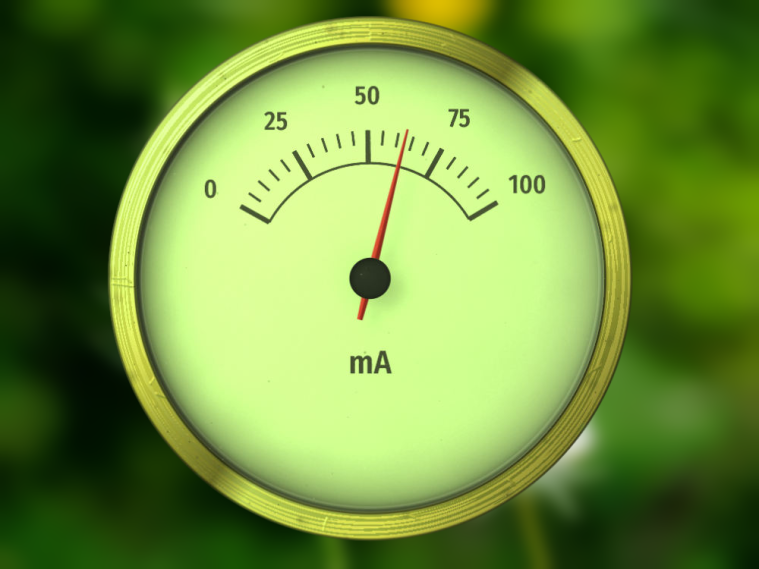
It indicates {"value": 62.5, "unit": "mA"}
